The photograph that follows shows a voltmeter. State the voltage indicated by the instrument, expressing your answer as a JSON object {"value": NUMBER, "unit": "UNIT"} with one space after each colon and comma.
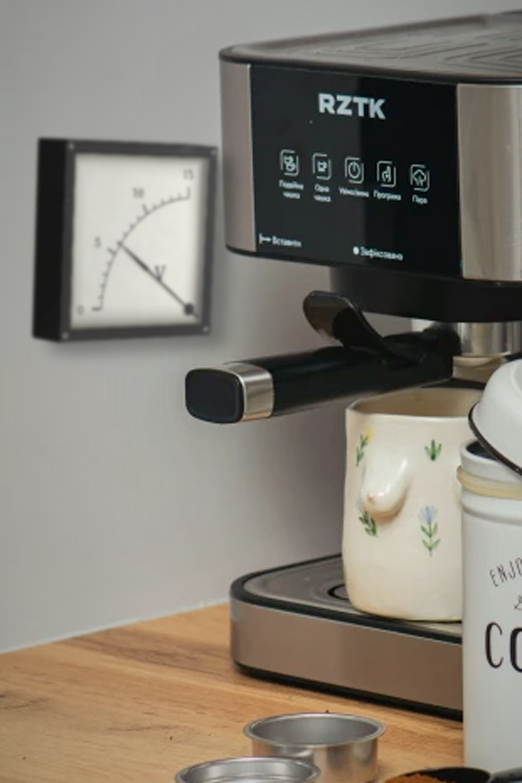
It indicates {"value": 6, "unit": "V"}
